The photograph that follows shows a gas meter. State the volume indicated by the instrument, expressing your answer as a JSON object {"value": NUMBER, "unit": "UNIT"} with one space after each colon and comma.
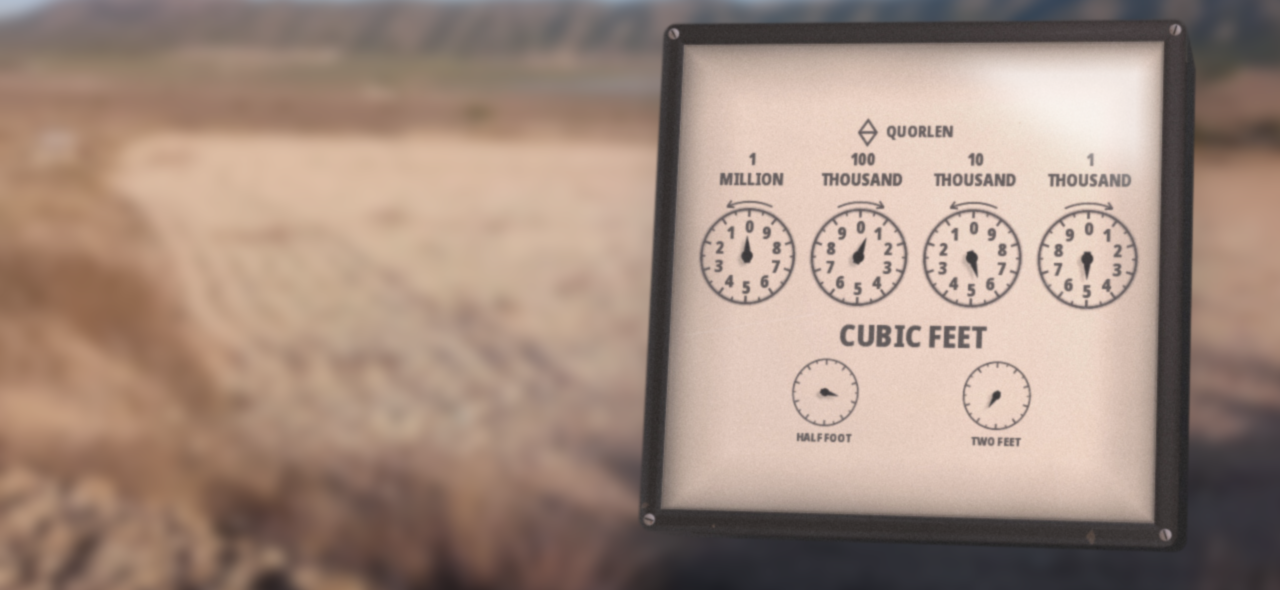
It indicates {"value": 5500, "unit": "ft³"}
